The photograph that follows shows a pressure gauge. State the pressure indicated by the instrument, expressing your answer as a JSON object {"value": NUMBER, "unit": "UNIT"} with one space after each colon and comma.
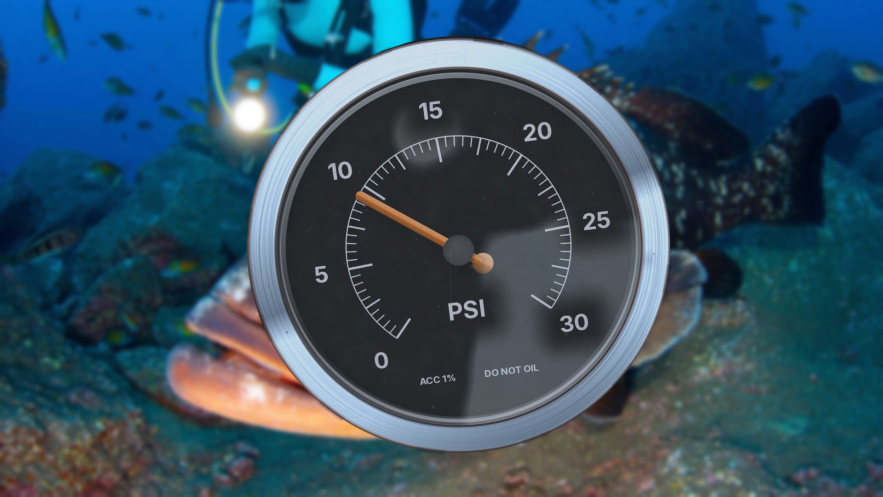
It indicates {"value": 9.5, "unit": "psi"}
